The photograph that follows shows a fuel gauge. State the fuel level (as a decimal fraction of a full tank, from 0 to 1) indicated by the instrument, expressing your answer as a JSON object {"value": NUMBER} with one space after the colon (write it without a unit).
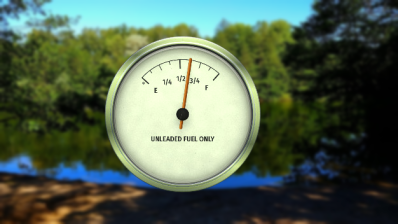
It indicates {"value": 0.625}
